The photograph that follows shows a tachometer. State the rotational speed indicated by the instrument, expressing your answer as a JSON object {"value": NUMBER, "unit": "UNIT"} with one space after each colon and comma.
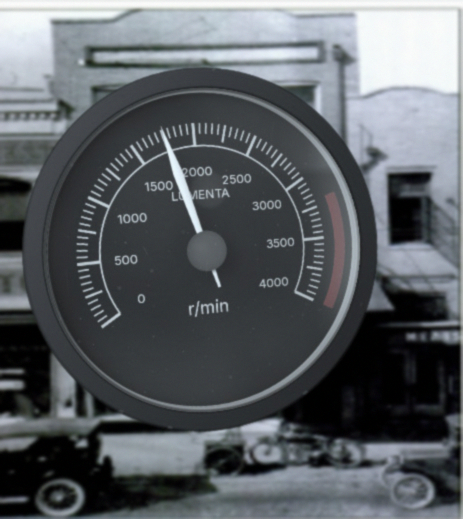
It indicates {"value": 1750, "unit": "rpm"}
